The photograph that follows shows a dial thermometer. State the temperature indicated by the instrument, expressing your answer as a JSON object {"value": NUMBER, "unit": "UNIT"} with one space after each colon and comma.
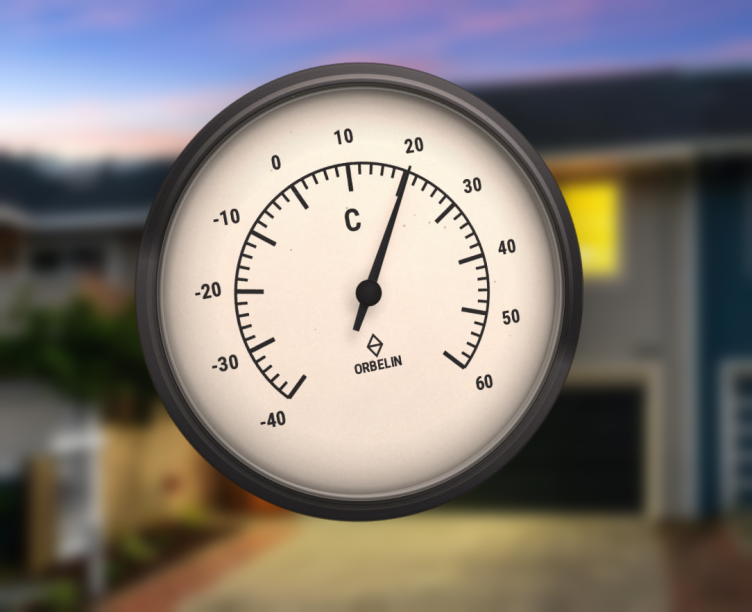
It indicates {"value": 20, "unit": "°C"}
